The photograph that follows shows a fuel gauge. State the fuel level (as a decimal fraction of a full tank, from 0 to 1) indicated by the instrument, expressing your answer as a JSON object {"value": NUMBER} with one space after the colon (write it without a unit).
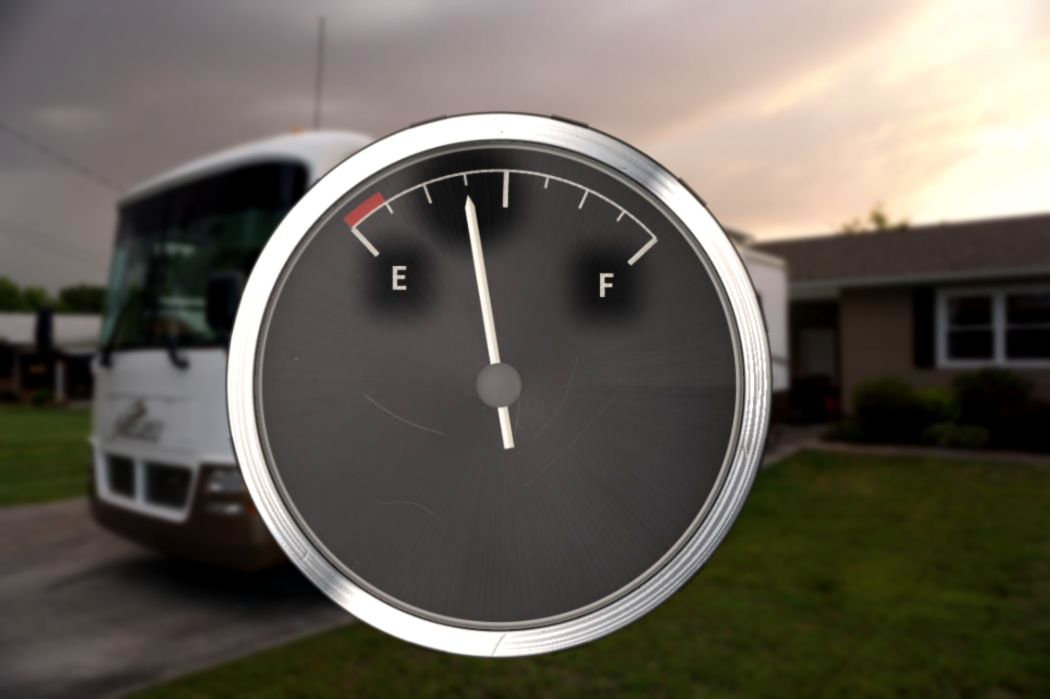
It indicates {"value": 0.375}
